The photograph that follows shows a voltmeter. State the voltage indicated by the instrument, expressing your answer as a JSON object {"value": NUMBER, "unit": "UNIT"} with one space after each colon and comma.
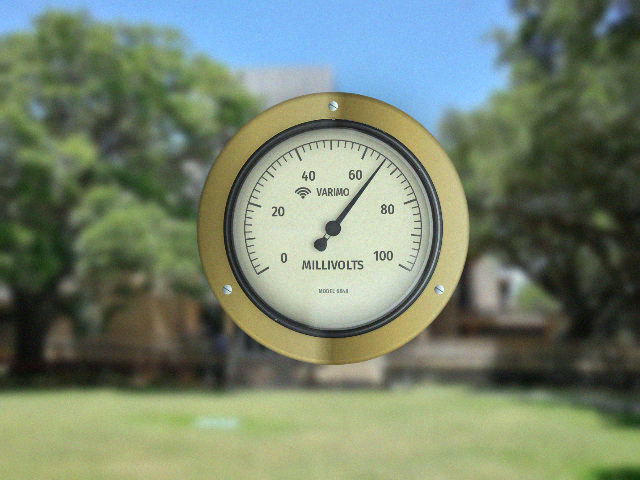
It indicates {"value": 66, "unit": "mV"}
